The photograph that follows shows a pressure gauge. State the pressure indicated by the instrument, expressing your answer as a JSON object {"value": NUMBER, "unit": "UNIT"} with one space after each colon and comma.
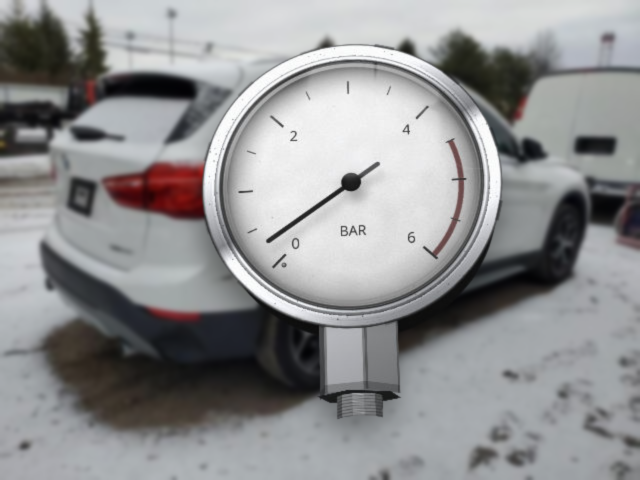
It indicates {"value": 0.25, "unit": "bar"}
